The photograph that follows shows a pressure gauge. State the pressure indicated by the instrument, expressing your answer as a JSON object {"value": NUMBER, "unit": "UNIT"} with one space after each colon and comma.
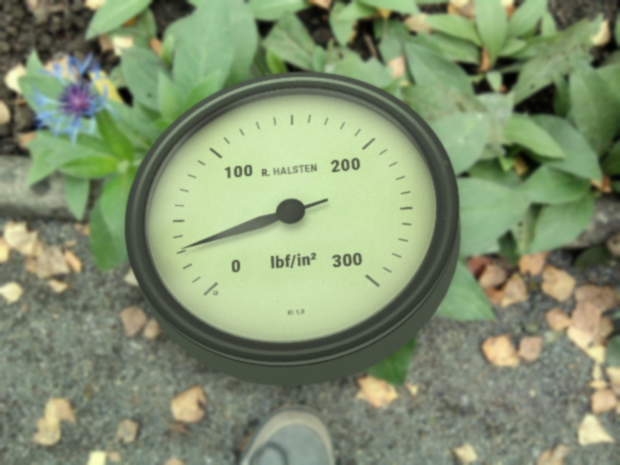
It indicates {"value": 30, "unit": "psi"}
